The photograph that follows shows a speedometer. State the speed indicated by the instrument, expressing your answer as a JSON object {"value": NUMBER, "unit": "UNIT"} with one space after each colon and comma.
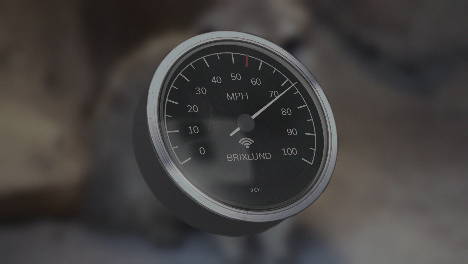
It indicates {"value": 72.5, "unit": "mph"}
